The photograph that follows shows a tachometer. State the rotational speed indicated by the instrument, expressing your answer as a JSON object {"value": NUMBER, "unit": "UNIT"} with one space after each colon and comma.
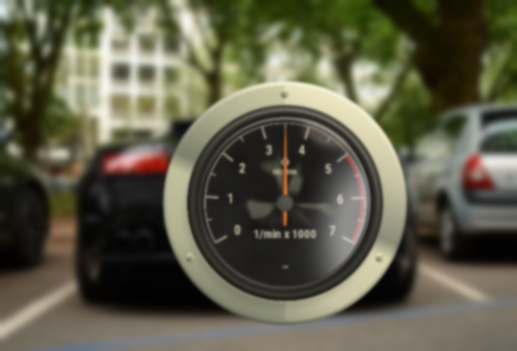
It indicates {"value": 3500, "unit": "rpm"}
